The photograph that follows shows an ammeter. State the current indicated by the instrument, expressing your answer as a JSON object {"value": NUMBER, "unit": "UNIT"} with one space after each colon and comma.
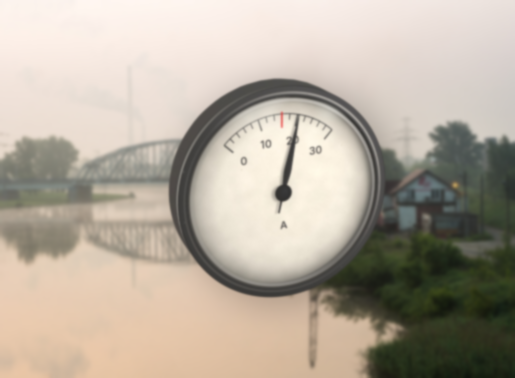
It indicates {"value": 20, "unit": "A"}
